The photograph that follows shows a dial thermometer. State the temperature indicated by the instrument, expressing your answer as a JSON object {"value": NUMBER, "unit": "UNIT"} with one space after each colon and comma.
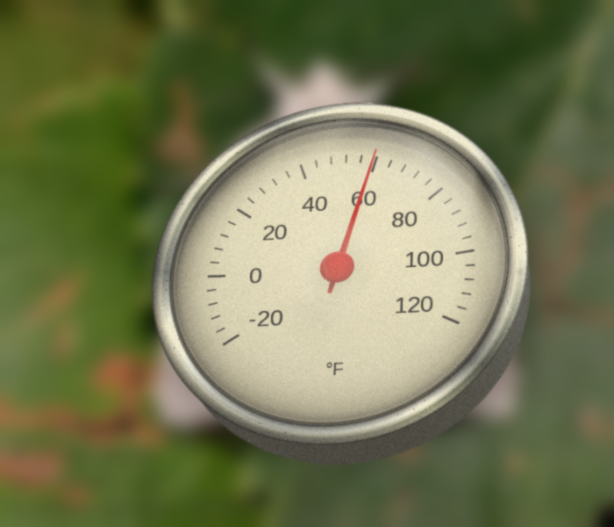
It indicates {"value": 60, "unit": "°F"}
